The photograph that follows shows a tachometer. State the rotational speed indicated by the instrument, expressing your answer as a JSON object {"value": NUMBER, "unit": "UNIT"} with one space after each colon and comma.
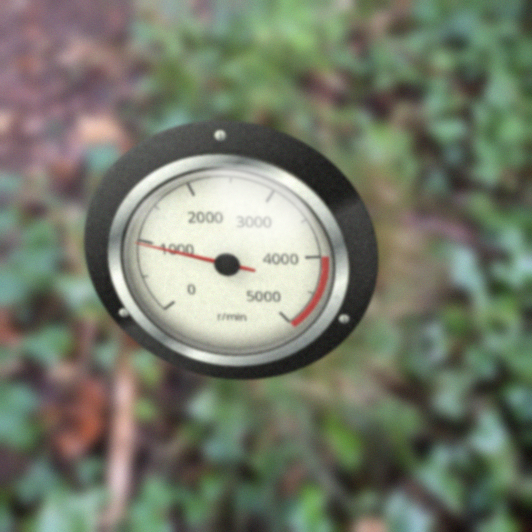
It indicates {"value": 1000, "unit": "rpm"}
